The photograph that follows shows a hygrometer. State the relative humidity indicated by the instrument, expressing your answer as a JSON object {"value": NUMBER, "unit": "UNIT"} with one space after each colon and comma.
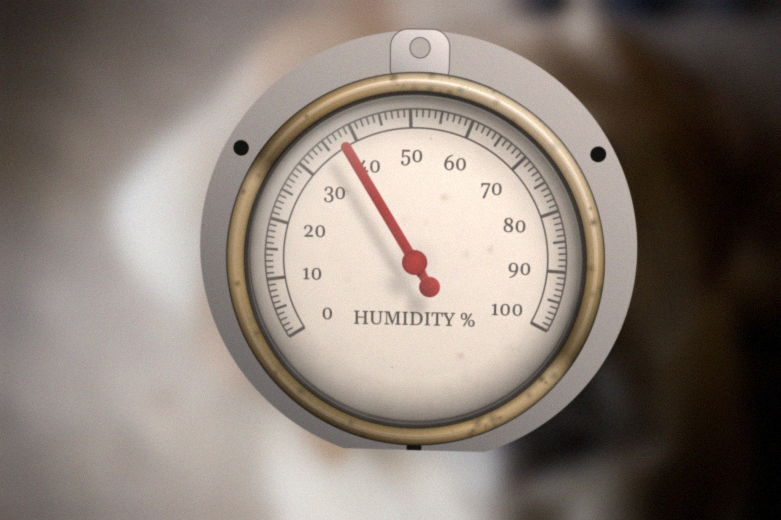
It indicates {"value": 38, "unit": "%"}
